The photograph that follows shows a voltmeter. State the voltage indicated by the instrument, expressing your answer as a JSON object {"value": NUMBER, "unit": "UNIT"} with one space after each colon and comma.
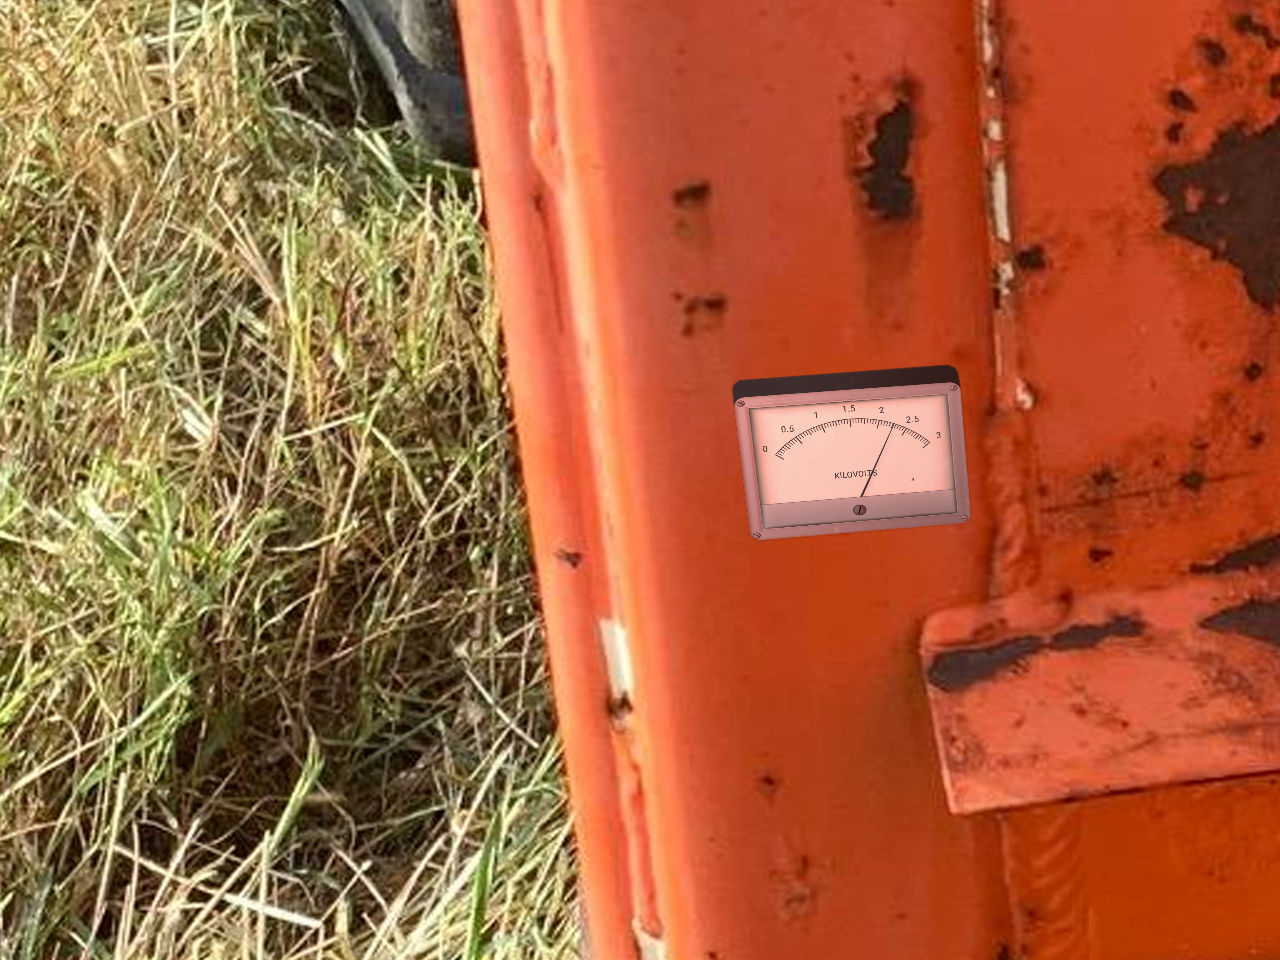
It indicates {"value": 2.25, "unit": "kV"}
